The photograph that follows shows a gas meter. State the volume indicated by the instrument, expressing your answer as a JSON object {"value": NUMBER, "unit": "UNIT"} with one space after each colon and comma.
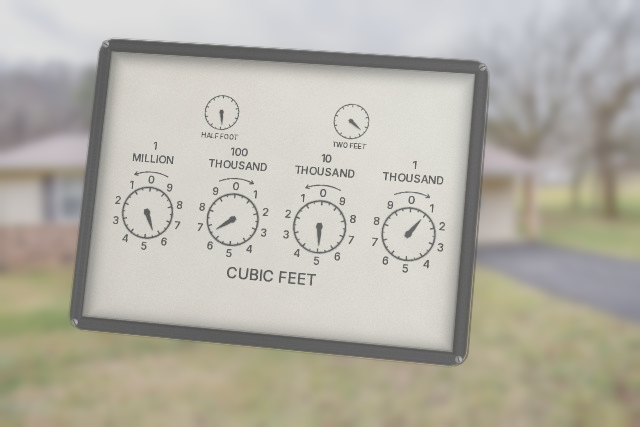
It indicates {"value": 565100, "unit": "ft³"}
